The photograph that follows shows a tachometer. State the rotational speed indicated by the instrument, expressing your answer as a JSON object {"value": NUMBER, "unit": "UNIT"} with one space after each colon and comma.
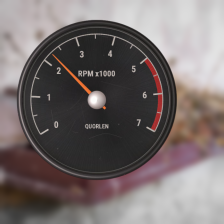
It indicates {"value": 2250, "unit": "rpm"}
